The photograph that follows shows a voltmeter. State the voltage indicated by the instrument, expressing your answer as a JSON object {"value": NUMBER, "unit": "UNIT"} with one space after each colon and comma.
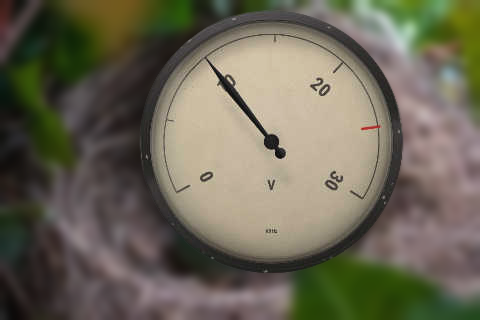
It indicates {"value": 10, "unit": "V"}
